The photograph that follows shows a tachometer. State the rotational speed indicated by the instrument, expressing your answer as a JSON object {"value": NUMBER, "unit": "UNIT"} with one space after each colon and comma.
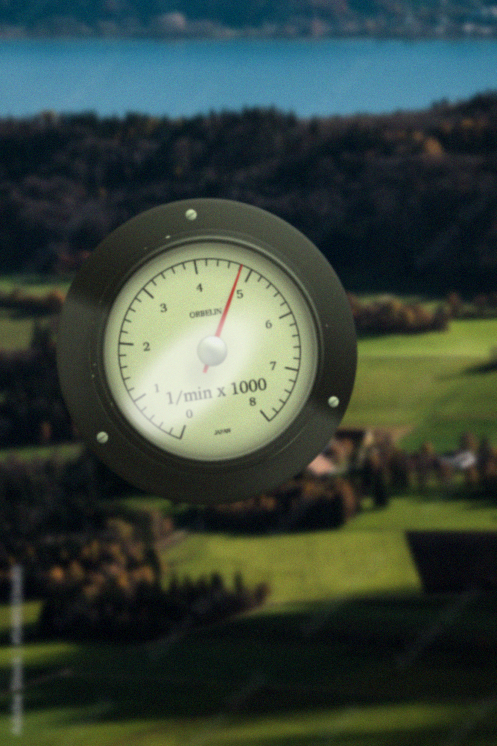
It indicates {"value": 4800, "unit": "rpm"}
